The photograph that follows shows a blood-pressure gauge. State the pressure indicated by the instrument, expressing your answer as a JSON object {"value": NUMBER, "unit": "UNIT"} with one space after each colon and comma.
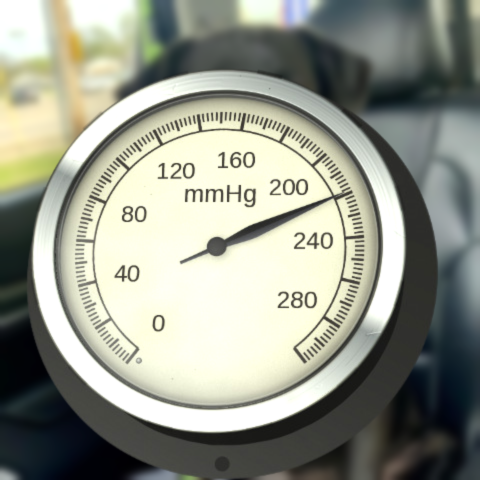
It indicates {"value": 220, "unit": "mmHg"}
